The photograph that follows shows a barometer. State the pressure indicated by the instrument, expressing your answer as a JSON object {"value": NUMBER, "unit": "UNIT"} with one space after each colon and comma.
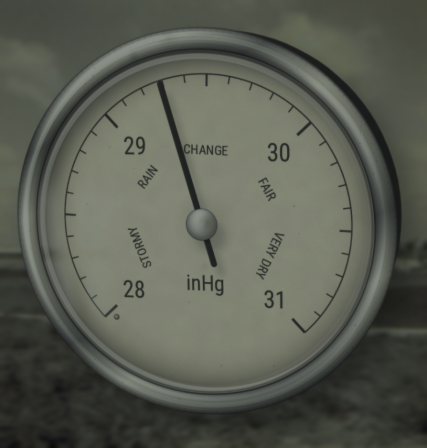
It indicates {"value": 29.3, "unit": "inHg"}
